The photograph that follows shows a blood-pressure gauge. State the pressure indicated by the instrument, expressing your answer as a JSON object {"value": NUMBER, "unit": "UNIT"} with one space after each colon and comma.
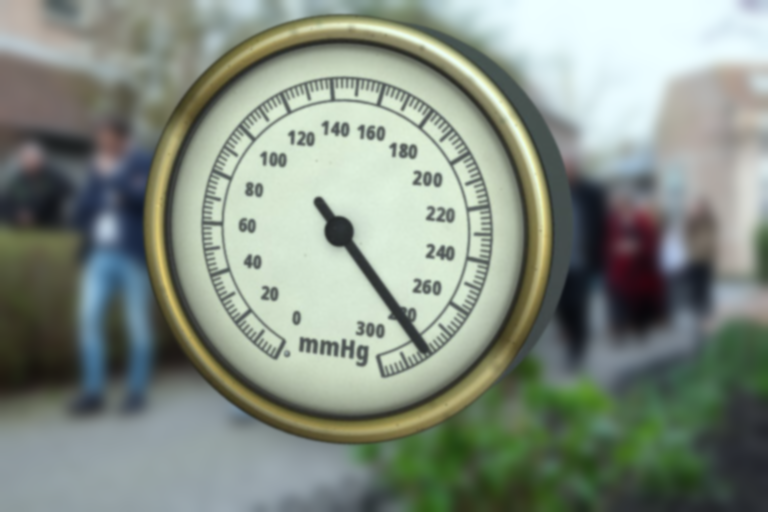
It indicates {"value": 280, "unit": "mmHg"}
